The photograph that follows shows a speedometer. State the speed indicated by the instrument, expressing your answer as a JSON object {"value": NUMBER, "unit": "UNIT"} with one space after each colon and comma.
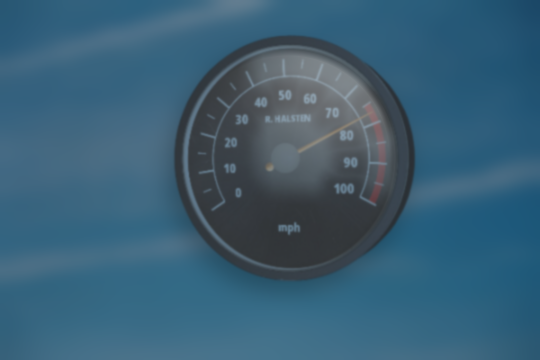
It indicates {"value": 77.5, "unit": "mph"}
